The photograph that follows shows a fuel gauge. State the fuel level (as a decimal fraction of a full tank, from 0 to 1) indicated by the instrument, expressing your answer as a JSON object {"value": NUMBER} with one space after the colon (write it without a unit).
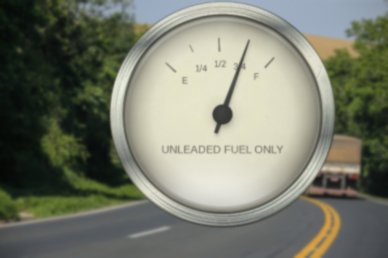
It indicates {"value": 0.75}
